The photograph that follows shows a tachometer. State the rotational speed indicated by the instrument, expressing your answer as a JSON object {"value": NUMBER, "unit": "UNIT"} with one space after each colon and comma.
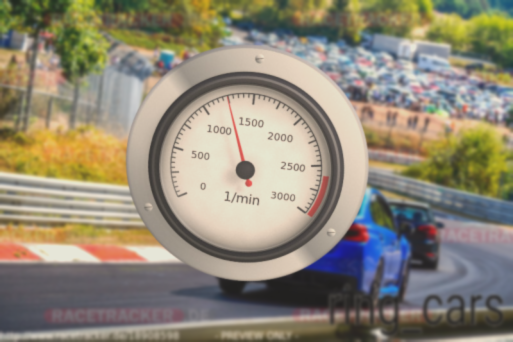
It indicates {"value": 1250, "unit": "rpm"}
